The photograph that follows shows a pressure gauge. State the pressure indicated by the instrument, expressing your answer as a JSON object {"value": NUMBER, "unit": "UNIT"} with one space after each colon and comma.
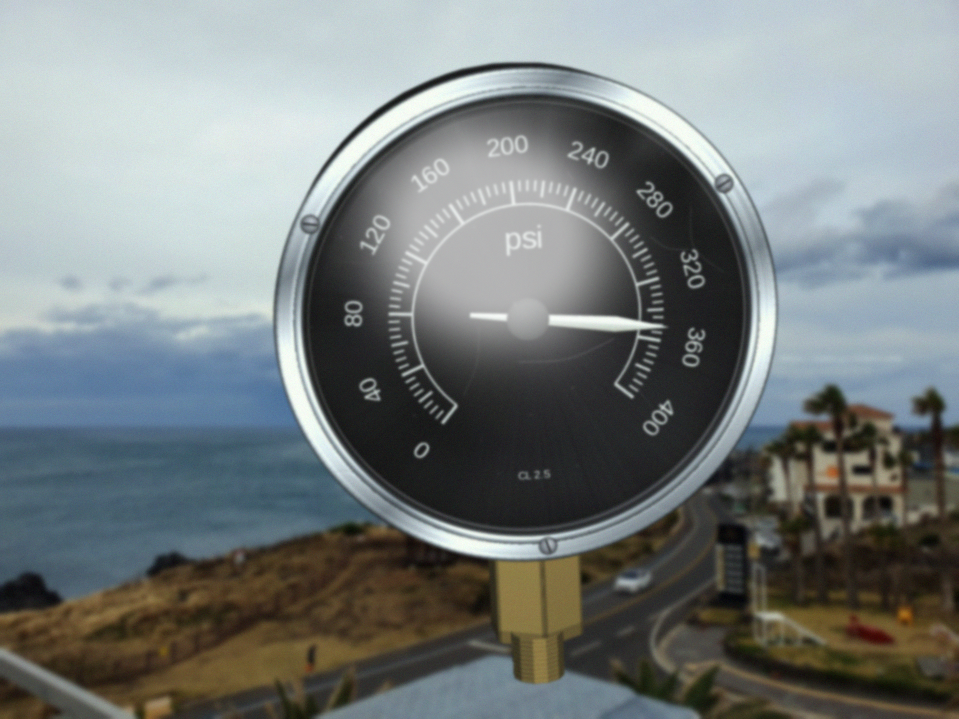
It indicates {"value": 350, "unit": "psi"}
